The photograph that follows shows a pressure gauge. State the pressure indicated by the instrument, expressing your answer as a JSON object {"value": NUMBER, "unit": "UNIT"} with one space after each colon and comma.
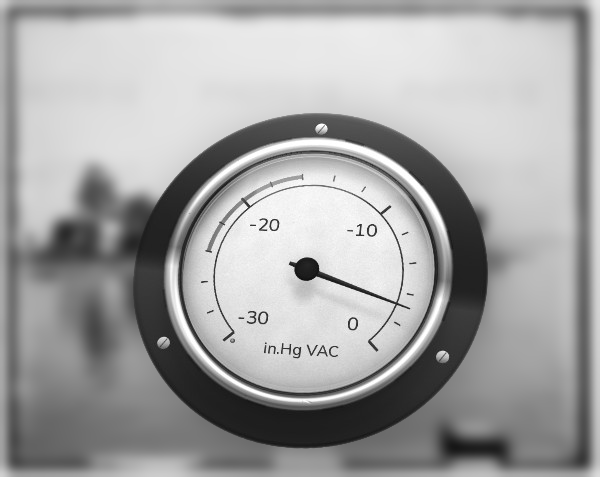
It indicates {"value": -3, "unit": "inHg"}
